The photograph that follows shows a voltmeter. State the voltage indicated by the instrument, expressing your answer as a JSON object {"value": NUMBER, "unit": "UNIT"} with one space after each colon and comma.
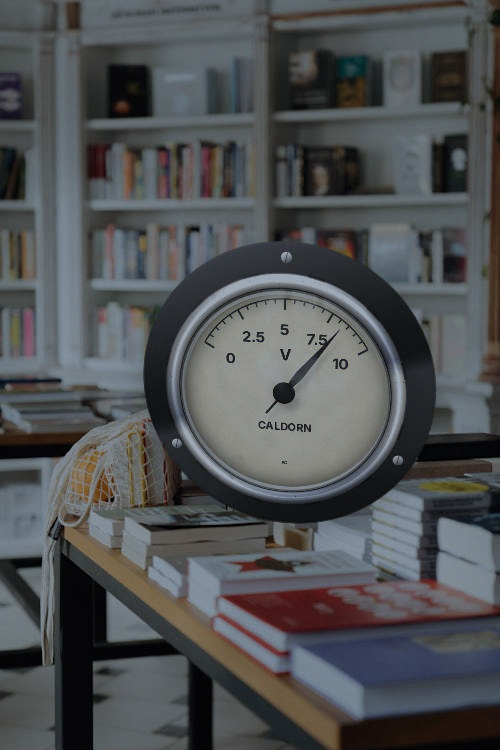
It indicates {"value": 8.25, "unit": "V"}
